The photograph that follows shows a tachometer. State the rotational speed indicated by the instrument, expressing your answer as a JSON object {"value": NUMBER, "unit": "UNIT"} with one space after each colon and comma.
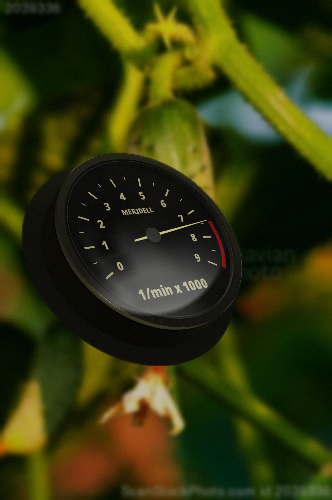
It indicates {"value": 7500, "unit": "rpm"}
